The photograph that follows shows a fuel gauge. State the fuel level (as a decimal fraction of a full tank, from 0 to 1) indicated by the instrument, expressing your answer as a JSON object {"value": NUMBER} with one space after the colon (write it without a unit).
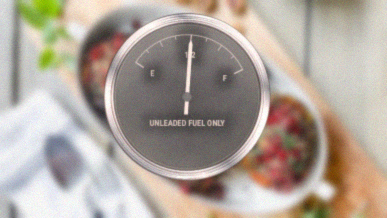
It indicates {"value": 0.5}
